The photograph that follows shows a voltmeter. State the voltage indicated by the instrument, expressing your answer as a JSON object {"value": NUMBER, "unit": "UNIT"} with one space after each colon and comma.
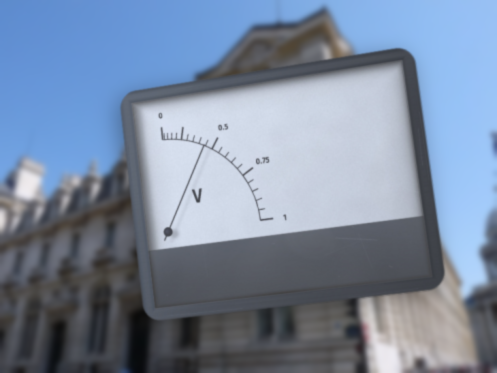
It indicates {"value": 0.45, "unit": "V"}
